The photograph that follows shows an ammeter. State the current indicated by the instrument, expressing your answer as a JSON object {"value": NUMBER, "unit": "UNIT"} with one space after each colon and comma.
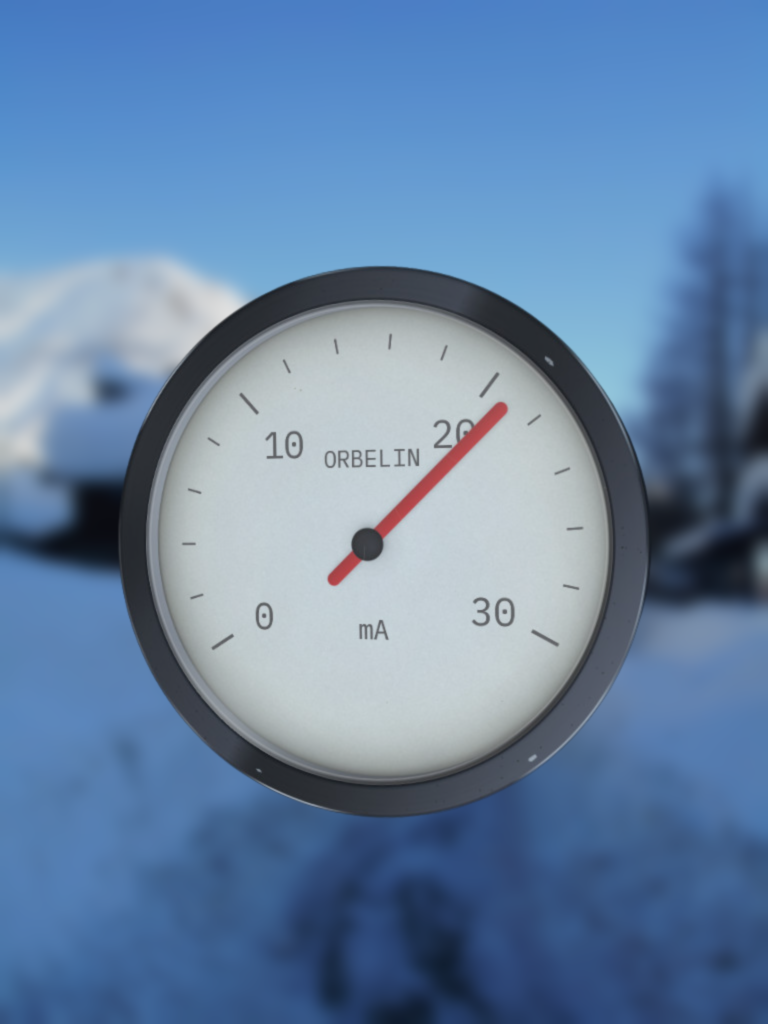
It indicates {"value": 21, "unit": "mA"}
